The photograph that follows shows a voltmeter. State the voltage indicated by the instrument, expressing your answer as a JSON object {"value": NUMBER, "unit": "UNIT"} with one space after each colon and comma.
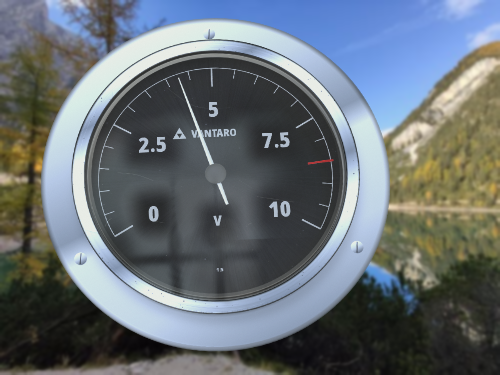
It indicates {"value": 4.25, "unit": "V"}
